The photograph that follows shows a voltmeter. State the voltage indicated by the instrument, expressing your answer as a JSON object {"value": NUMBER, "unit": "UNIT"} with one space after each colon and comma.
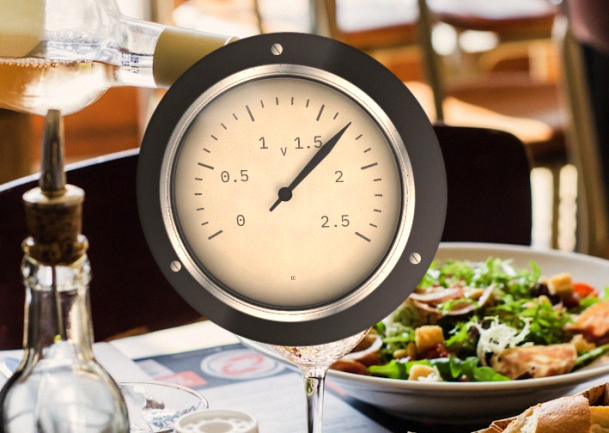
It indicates {"value": 1.7, "unit": "V"}
